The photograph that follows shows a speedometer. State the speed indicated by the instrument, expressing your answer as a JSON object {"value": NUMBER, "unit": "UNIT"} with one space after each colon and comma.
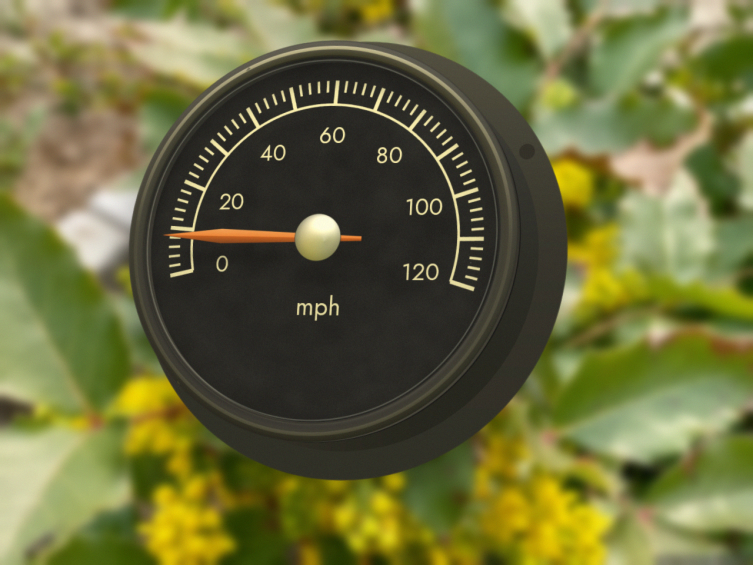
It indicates {"value": 8, "unit": "mph"}
